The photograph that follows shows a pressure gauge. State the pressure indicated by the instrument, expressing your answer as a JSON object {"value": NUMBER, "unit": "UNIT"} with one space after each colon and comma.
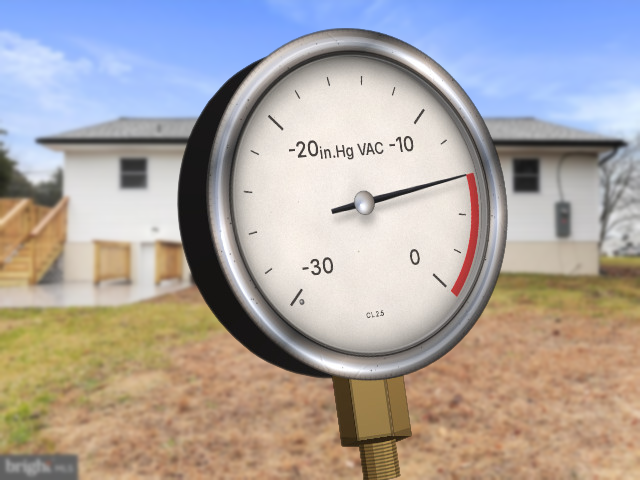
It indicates {"value": -6, "unit": "inHg"}
